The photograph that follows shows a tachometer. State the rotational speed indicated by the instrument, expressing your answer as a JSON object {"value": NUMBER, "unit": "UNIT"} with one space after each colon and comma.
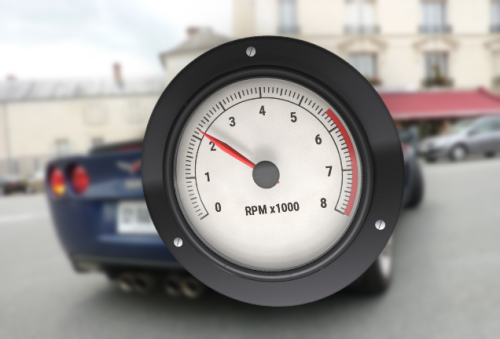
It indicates {"value": 2200, "unit": "rpm"}
